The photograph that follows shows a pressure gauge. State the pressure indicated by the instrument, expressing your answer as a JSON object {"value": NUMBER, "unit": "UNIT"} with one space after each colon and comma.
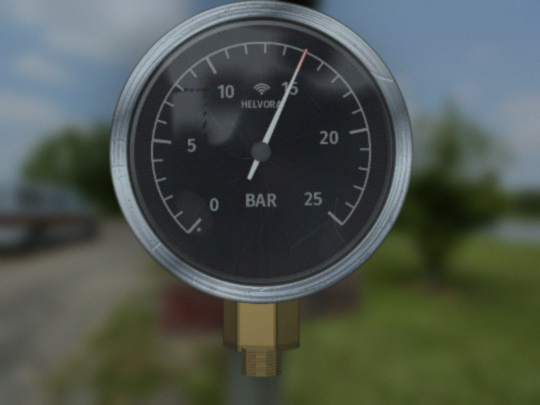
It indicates {"value": 15, "unit": "bar"}
